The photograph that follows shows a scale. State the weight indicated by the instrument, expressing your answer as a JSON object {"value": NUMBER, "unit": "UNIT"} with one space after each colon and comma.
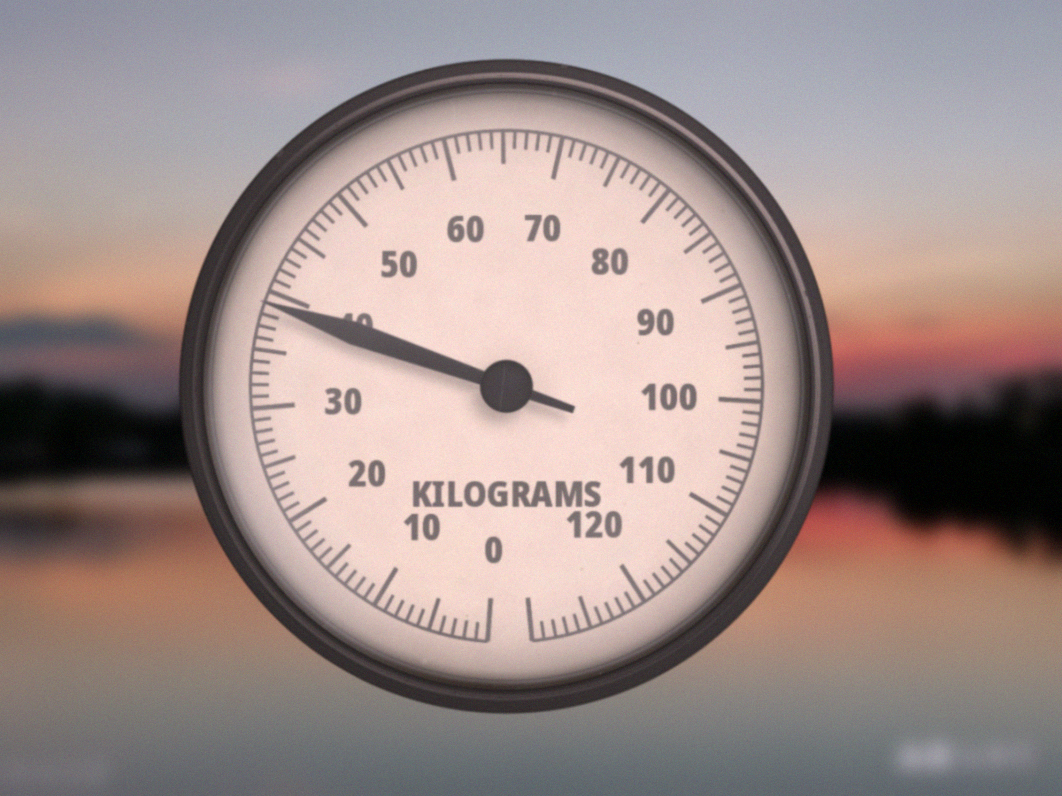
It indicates {"value": 39, "unit": "kg"}
